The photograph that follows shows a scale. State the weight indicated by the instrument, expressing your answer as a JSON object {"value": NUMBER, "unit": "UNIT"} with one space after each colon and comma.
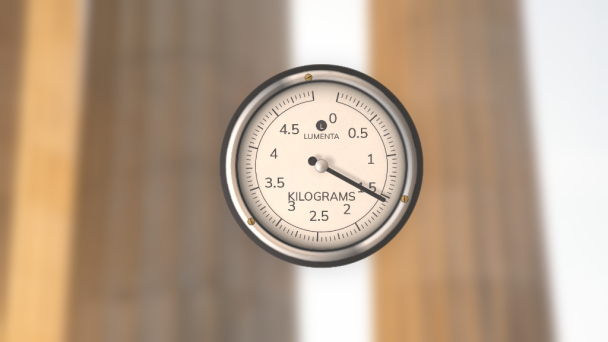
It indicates {"value": 1.55, "unit": "kg"}
